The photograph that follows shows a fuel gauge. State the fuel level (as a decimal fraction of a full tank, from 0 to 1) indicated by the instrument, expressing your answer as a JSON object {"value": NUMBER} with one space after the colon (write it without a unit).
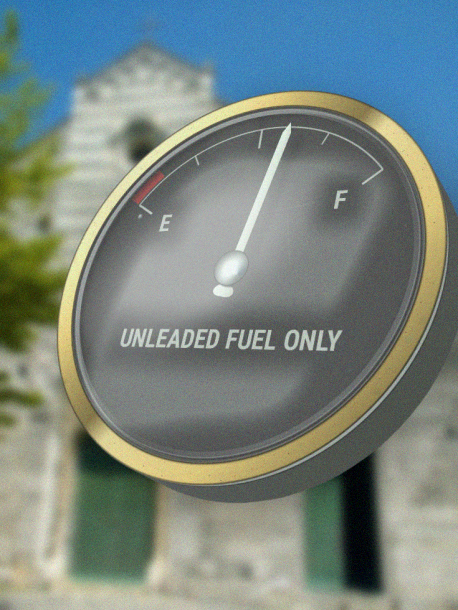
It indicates {"value": 0.625}
